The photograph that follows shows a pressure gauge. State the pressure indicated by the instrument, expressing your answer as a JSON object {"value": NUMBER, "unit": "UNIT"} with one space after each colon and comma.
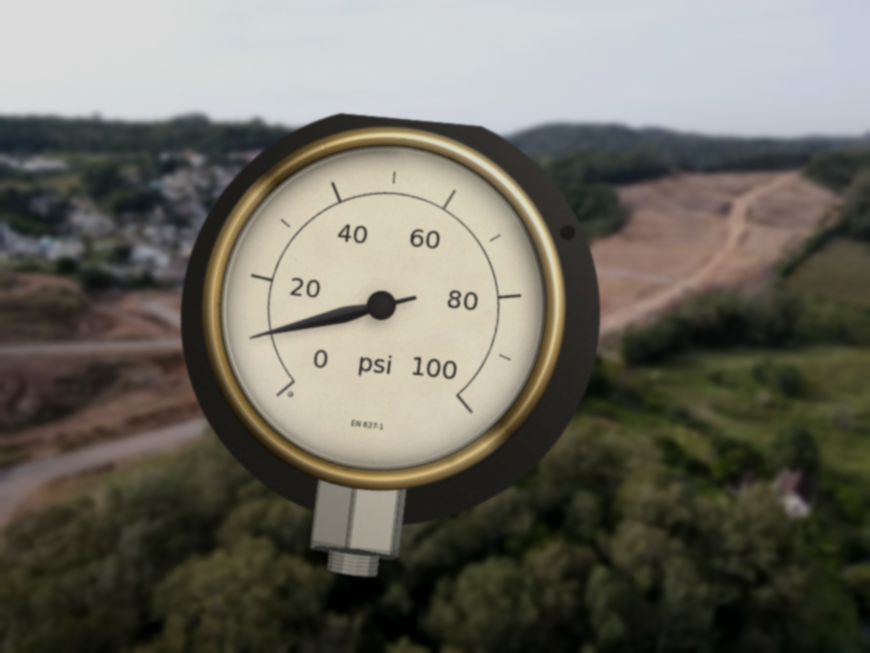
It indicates {"value": 10, "unit": "psi"}
